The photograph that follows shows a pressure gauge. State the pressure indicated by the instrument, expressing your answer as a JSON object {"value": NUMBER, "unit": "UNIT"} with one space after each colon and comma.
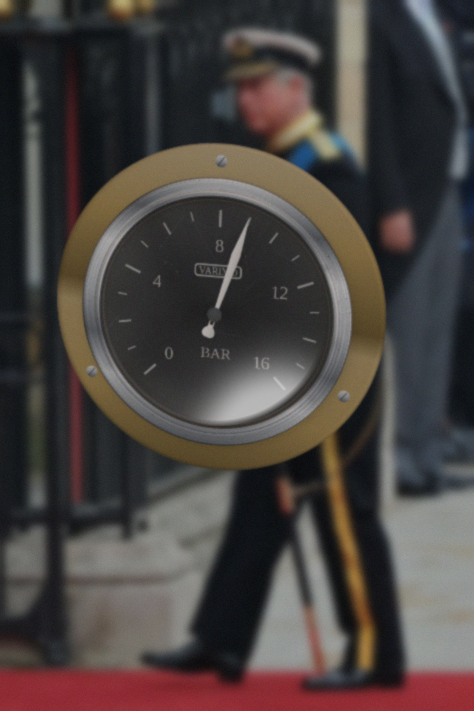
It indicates {"value": 9, "unit": "bar"}
